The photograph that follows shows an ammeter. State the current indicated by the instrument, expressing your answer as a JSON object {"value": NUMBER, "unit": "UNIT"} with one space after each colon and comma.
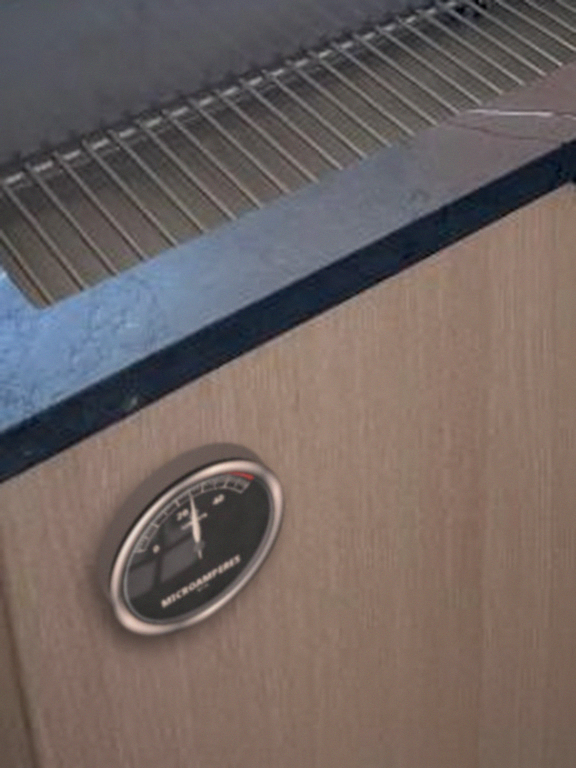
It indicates {"value": 25, "unit": "µA"}
